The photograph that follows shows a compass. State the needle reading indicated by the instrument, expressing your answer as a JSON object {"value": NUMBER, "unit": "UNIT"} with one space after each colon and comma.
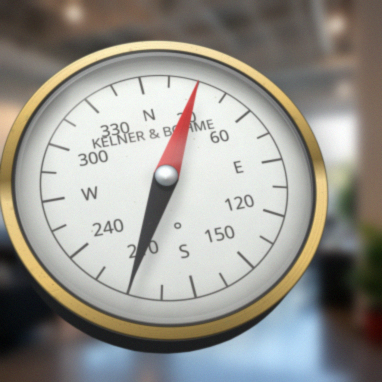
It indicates {"value": 30, "unit": "°"}
